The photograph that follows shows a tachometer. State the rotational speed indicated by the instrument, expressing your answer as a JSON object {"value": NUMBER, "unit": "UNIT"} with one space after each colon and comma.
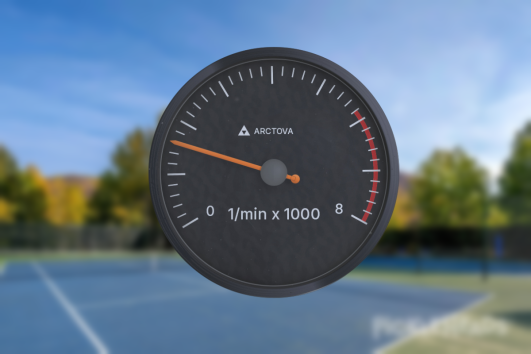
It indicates {"value": 1600, "unit": "rpm"}
